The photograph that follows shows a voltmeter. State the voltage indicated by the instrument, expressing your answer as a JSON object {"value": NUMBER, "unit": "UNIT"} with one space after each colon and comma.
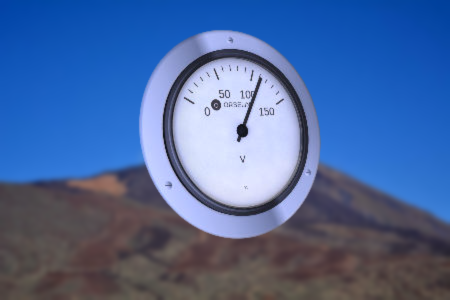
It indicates {"value": 110, "unit": "V"}
